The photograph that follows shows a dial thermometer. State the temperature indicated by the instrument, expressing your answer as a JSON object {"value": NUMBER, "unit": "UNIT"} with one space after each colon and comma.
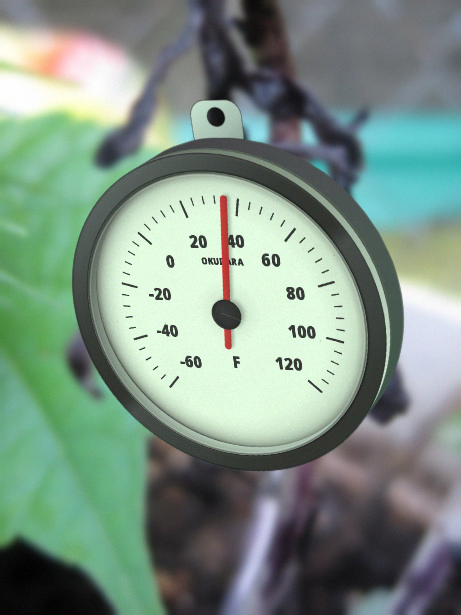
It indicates {"value": 36, "unit": "°F"}
